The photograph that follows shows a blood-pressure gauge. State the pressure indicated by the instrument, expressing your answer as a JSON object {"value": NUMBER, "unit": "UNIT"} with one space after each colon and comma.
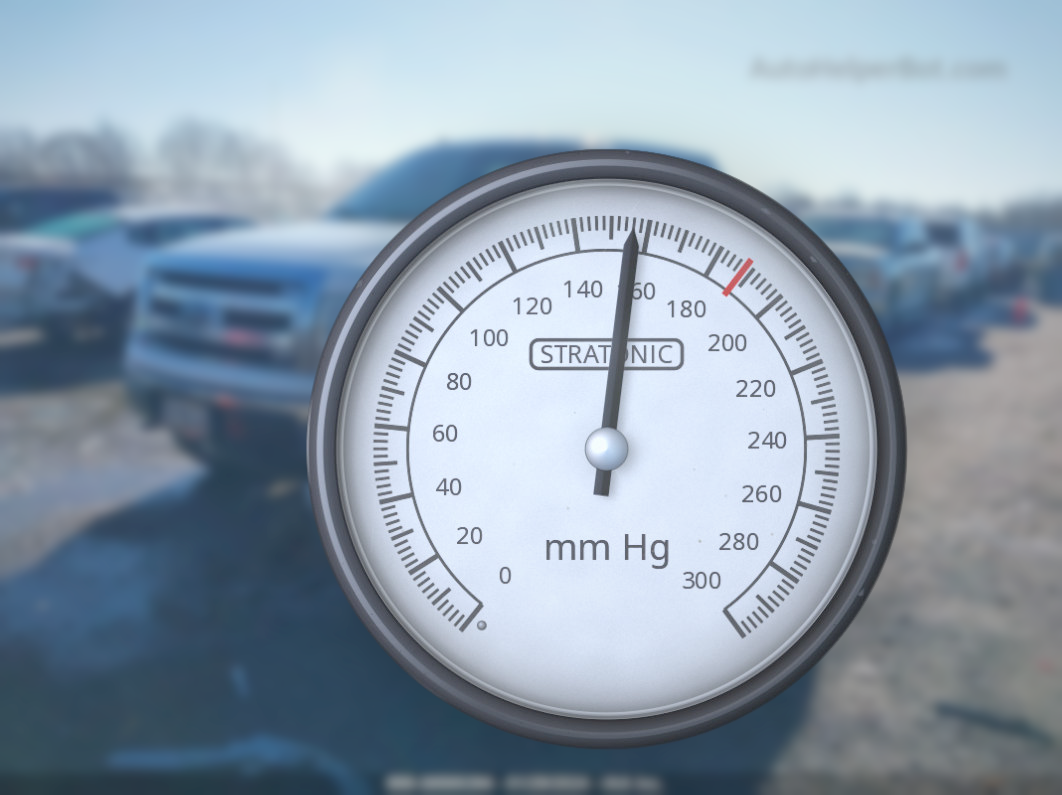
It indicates {"value": 156, "unit": "mmHg"}
